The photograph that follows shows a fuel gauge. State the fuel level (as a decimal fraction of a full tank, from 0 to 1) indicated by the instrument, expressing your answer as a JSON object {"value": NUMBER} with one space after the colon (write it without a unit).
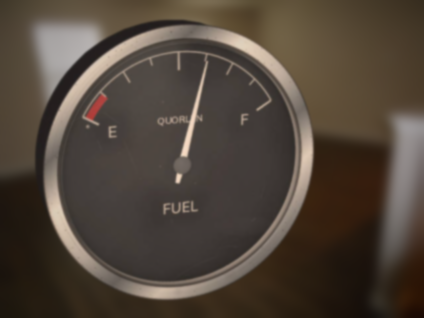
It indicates {"value": 0.625}
